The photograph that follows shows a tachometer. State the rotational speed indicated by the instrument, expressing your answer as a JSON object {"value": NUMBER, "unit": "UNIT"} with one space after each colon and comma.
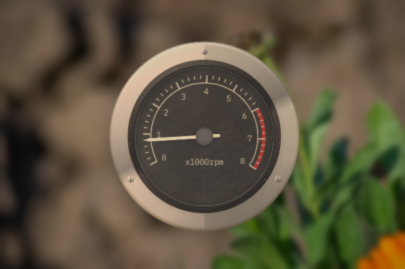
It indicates {"value": 800, "unit": "rpm"}
